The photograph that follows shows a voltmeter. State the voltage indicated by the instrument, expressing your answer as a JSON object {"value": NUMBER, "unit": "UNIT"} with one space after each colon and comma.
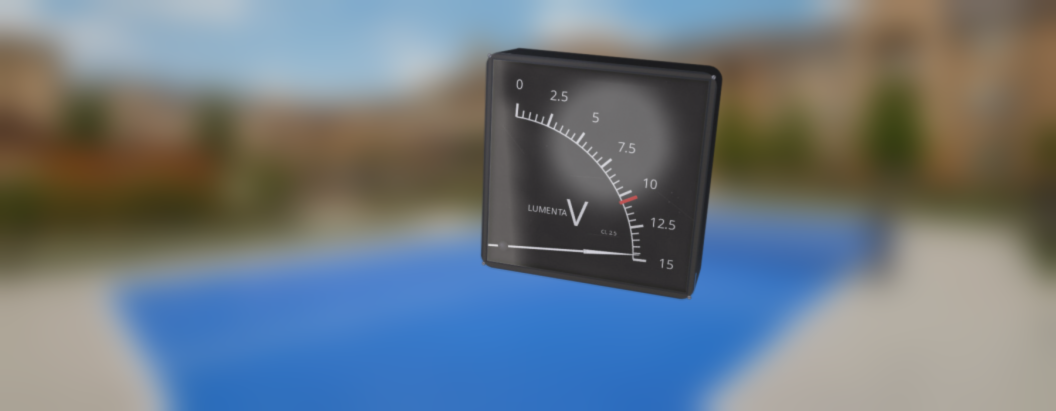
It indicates {"value": 14.5, "unit": "V"}
